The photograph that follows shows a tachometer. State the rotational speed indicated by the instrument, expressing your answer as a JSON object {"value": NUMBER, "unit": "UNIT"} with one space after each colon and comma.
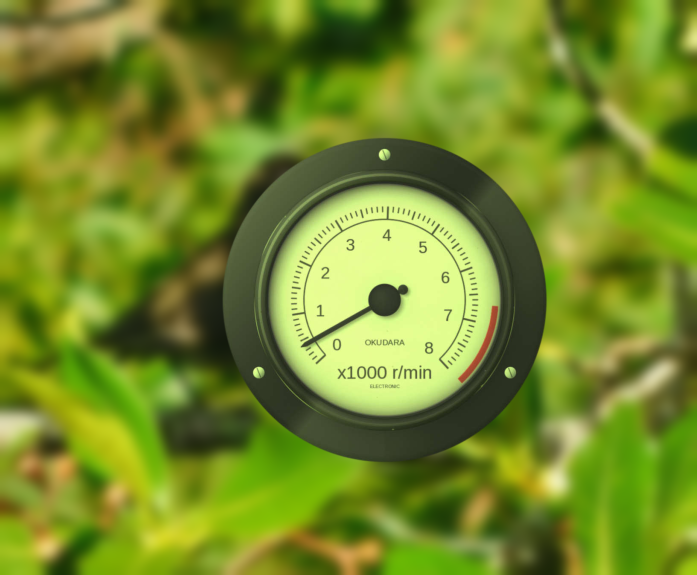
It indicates {"value": 400, "unit": "rpm"}
